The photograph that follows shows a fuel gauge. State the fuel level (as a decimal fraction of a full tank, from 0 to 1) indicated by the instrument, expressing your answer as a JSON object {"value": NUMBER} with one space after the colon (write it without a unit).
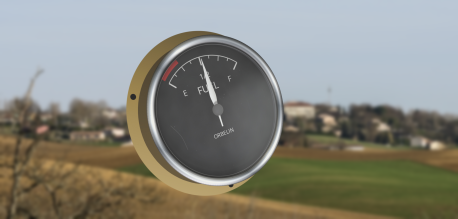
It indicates {"value": 0.5}
